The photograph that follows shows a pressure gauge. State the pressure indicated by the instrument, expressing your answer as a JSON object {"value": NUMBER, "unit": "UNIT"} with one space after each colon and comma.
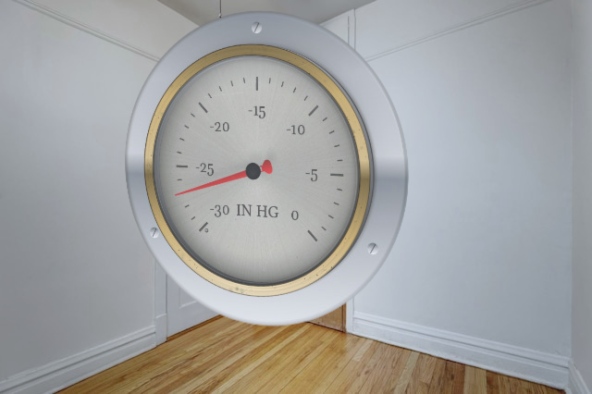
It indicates {"value": -27, "unit": "inHg"}
